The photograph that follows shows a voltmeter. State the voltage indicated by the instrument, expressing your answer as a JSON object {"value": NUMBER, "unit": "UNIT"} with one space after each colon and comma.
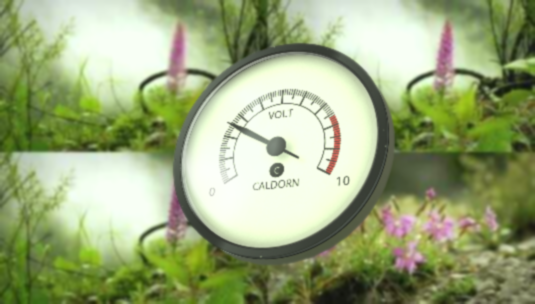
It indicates {"value": 2.5, "unit": "V"}
